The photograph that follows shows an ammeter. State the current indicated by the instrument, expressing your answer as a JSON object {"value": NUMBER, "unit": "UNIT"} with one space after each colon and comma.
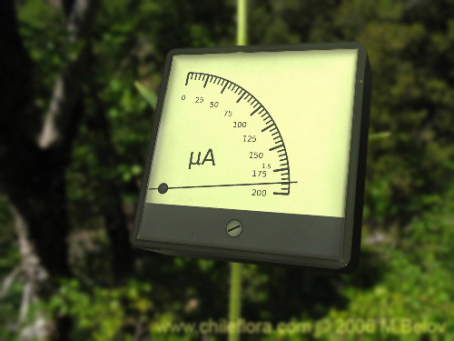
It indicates {"value": 190, "unit": "µA"}
